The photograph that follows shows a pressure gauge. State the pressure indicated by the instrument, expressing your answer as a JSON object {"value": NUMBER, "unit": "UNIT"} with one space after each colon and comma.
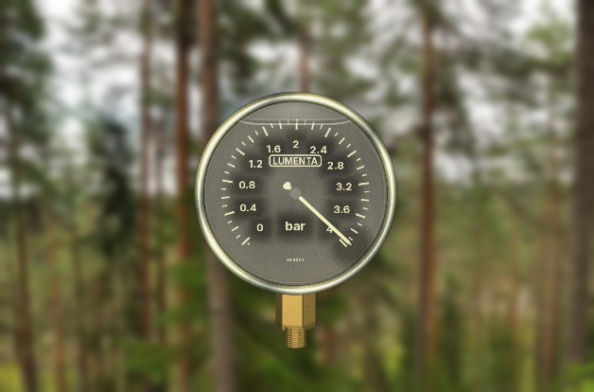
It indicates {"value": 3.95, "unit": "bar"}
